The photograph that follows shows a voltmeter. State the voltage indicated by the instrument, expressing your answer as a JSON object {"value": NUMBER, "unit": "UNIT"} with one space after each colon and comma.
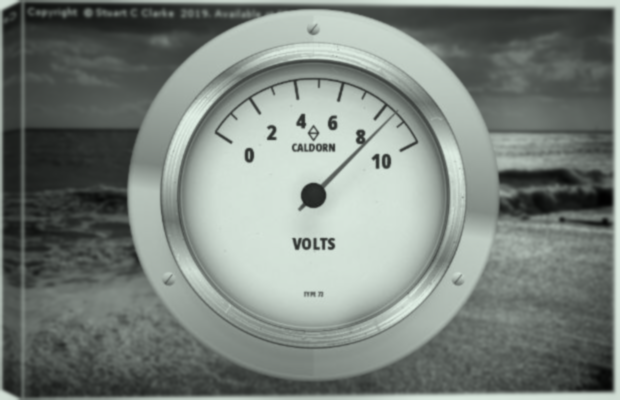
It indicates {"value": 8.5, "unit": "V"}
